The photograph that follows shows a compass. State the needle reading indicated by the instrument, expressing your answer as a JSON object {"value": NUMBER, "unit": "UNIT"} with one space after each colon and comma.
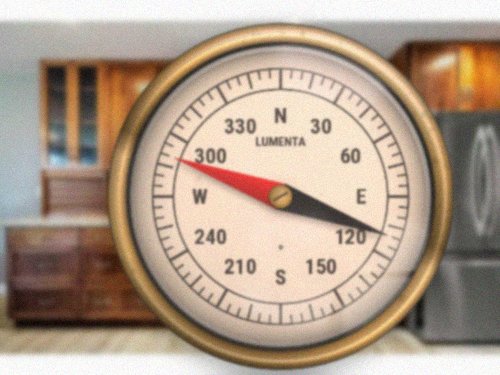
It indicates {"value": 290, "unit": "°"}
